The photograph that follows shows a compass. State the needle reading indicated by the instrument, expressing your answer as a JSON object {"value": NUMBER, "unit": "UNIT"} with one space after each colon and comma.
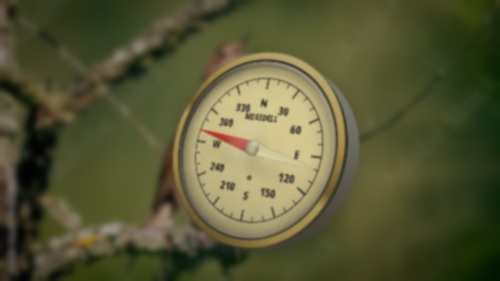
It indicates {"value": 280, "unit": "°"}
